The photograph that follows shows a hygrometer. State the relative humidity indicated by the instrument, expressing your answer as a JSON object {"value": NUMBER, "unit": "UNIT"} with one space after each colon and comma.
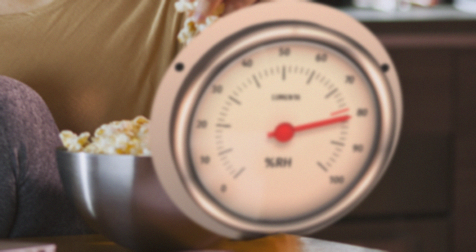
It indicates {"value": 80, "unit": "%"}
